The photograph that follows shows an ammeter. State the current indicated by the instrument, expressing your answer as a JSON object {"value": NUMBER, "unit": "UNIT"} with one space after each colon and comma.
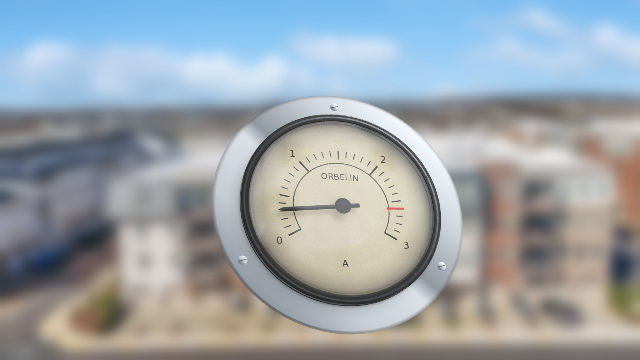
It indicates {"value": 0.3, "unit": "A"}
